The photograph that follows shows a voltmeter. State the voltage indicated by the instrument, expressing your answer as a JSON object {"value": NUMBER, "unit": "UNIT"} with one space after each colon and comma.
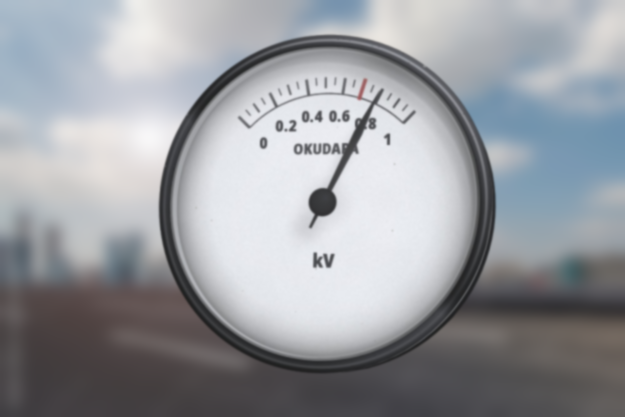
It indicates {"value": 0.8, "unit": "kV"}
